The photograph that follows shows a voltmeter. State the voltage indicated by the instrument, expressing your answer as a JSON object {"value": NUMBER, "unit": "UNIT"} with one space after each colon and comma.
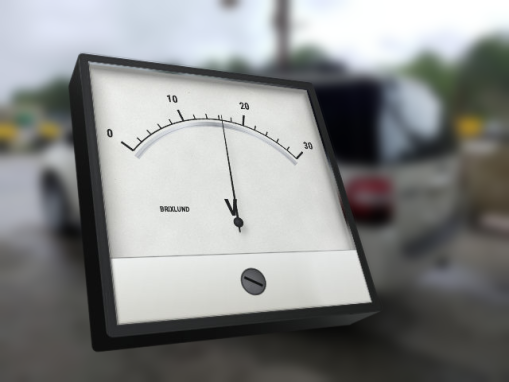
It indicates {"value": 16, "unit": "V"}
